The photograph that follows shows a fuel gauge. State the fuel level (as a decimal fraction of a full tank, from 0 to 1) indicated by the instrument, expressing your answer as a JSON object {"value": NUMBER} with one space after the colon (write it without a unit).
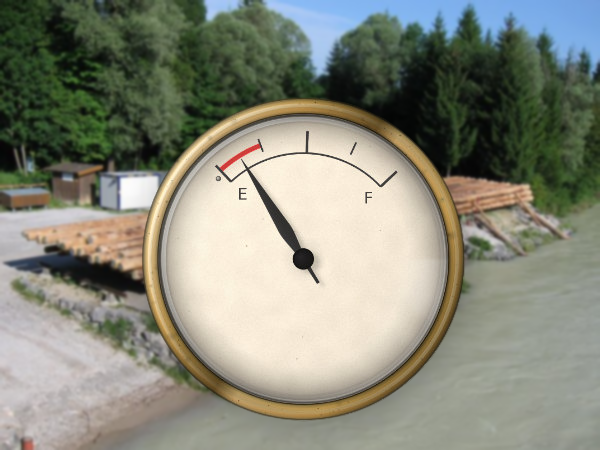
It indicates {"value": 0.125}
